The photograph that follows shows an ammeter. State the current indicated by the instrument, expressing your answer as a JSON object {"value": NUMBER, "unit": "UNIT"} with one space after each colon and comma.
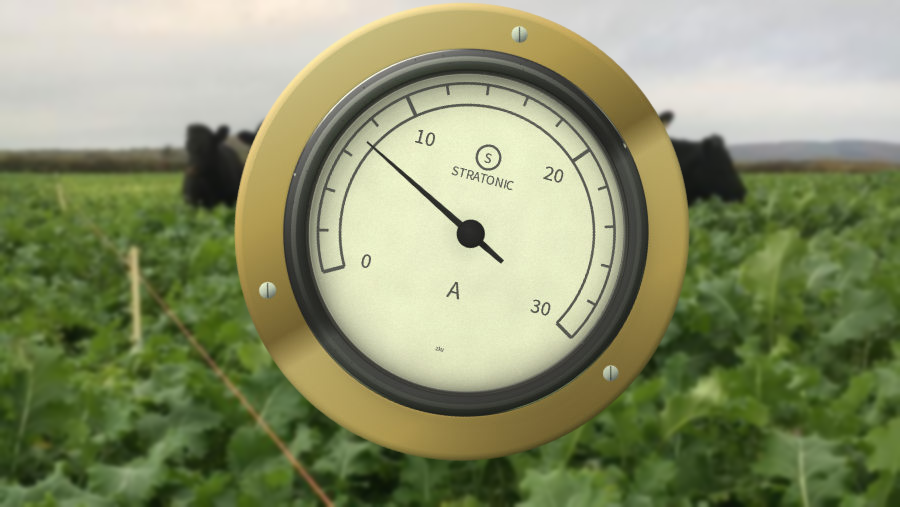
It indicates {"value": 7, "unit": "A"}
